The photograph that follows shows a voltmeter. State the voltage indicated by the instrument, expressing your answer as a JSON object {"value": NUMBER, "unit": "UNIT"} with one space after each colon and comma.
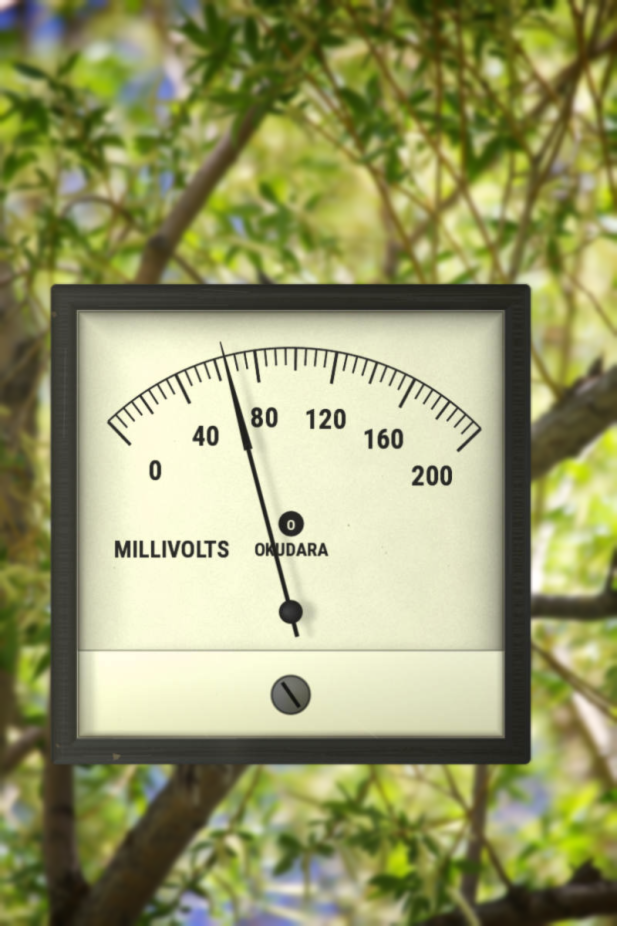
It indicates {"value": 65, "unit": "mV"}
